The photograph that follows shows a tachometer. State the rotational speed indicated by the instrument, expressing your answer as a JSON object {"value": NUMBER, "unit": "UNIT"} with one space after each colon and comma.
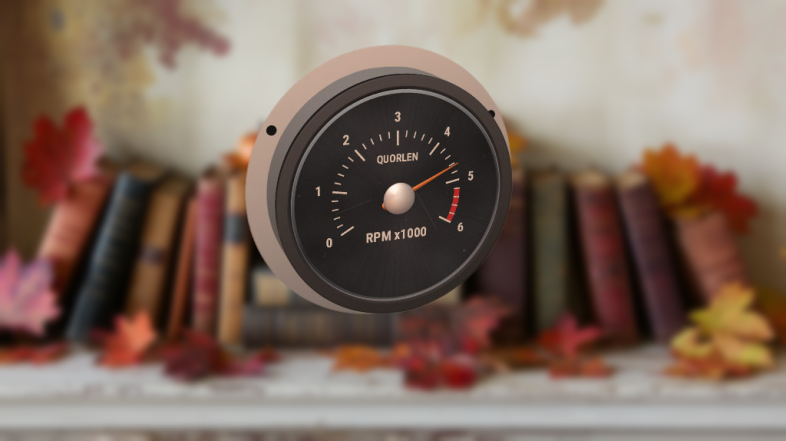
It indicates {"value": 4600, "unit": "rpm"}
